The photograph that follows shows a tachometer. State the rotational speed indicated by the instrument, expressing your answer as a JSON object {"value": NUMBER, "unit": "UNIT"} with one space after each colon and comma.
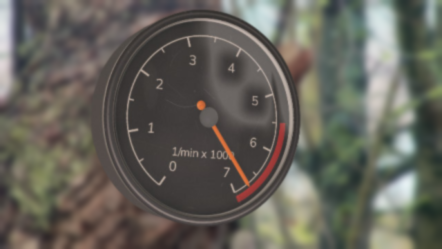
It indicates {"value": 6750, "unit": "rpm"}
